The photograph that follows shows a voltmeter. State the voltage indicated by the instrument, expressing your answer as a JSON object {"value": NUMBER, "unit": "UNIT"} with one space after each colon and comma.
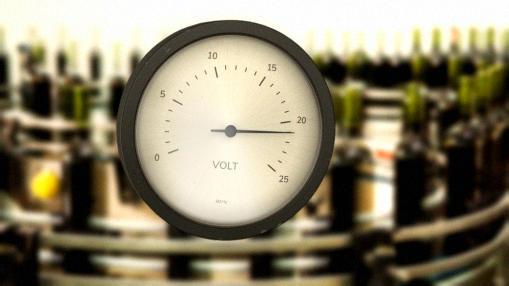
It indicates {"value": 21, "unit": "V"}
